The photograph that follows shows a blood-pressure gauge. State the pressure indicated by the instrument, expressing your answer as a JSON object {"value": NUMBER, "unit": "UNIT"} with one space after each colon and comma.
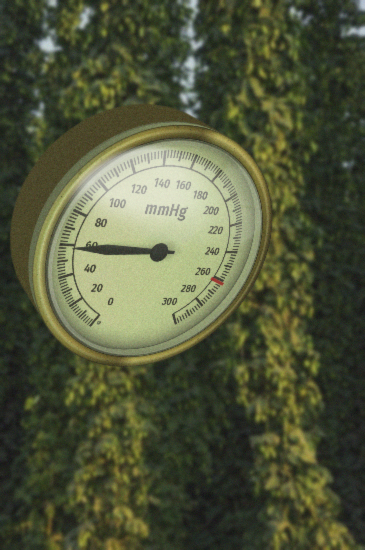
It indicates {"value": 60, "unit": "mmHg"}
